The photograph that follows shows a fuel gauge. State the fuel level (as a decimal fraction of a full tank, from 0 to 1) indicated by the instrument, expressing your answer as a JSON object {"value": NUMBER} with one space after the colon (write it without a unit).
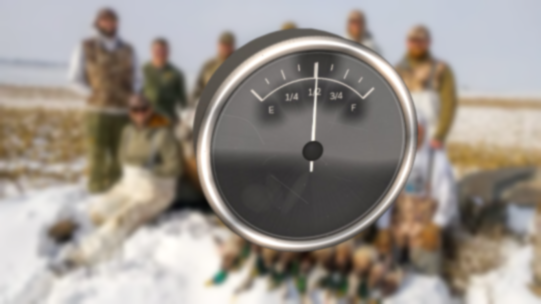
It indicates {"value": 0.5}
